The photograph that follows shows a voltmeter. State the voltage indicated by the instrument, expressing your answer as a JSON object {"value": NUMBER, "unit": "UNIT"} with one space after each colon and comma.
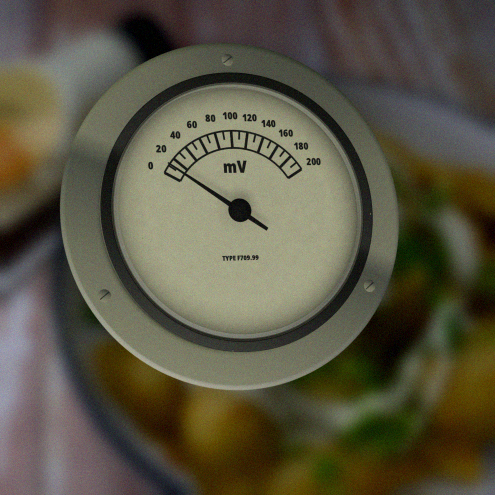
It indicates {"value": 10, "unit": "mV"}
